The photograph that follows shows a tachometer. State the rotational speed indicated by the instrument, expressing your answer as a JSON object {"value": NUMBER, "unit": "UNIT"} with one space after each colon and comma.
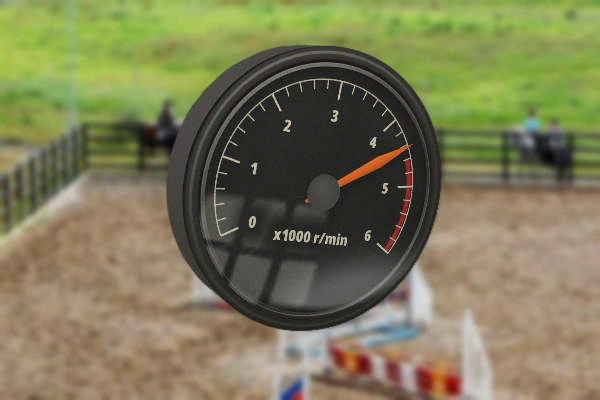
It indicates {"value": 4400, "unit": "rpm"}
